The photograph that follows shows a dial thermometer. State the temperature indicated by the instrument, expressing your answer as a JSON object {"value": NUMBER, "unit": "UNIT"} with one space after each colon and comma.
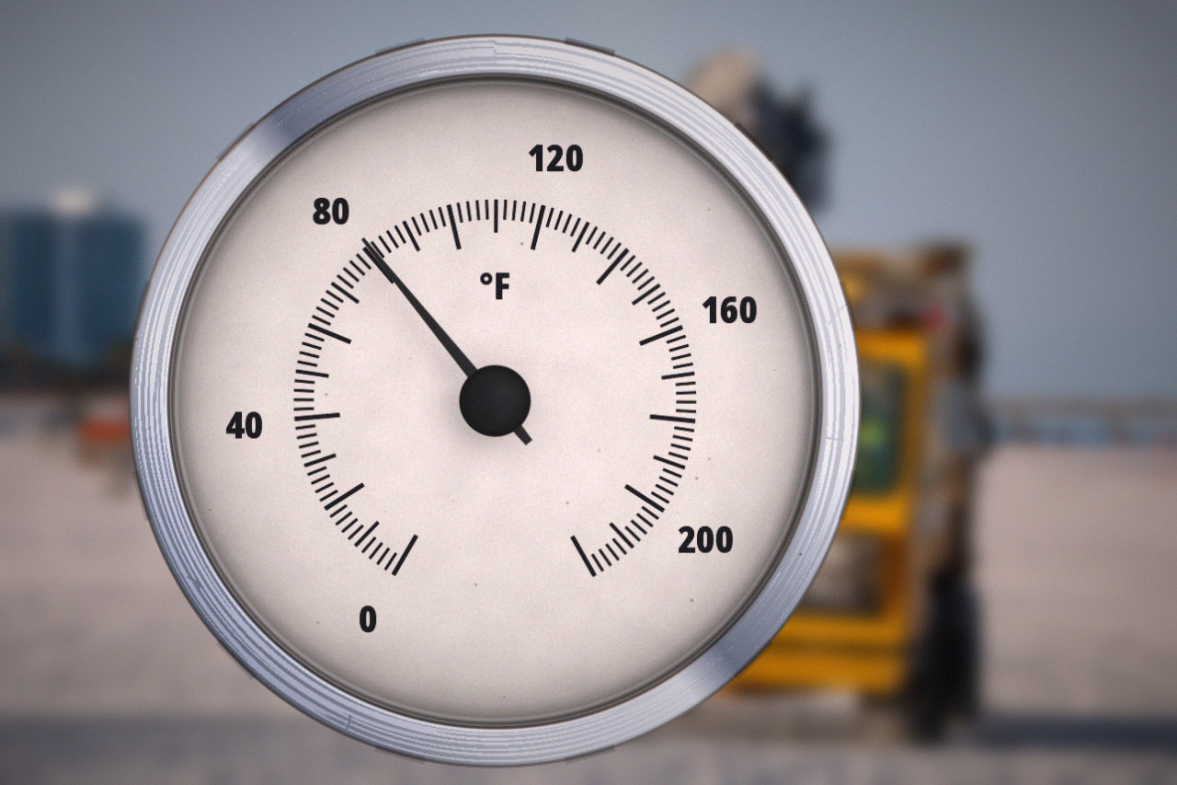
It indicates {"value": 81, "unit": "°F"}
